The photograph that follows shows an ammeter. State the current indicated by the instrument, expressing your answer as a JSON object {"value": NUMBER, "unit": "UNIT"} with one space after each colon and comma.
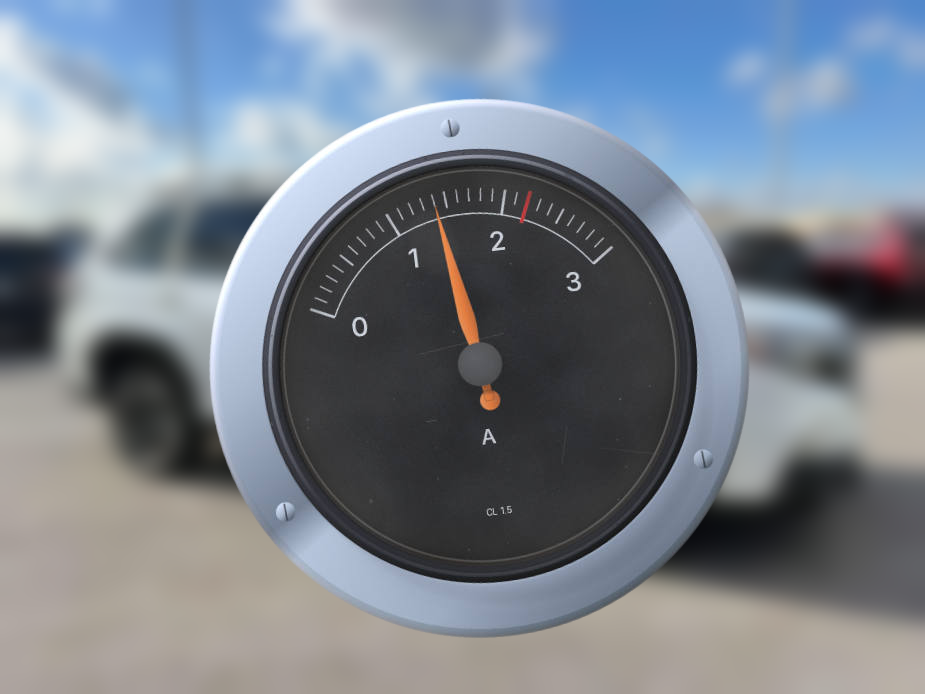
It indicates {"value": 1.4, "unit": "A"}
